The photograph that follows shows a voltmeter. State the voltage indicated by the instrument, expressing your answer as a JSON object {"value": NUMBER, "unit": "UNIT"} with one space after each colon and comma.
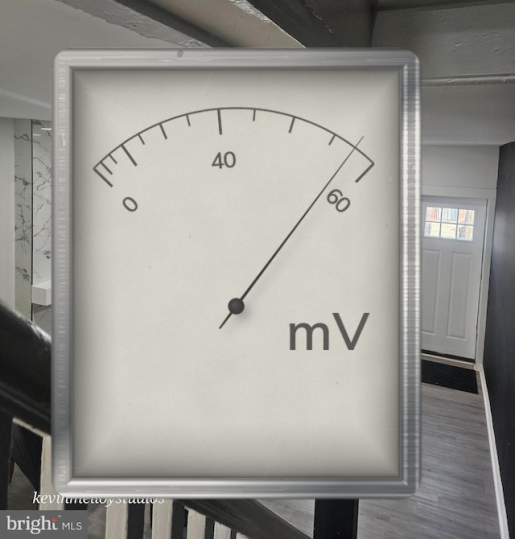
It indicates {"value": 57.5, "unit": "mV"}
